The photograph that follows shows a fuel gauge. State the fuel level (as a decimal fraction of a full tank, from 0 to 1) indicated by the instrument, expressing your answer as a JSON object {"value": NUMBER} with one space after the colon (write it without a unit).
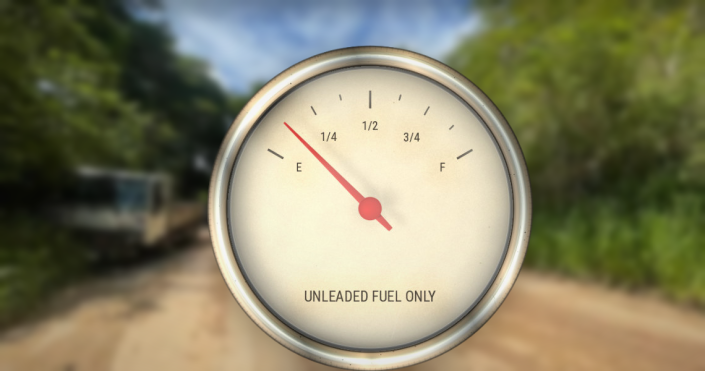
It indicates {"value": 0.125}
